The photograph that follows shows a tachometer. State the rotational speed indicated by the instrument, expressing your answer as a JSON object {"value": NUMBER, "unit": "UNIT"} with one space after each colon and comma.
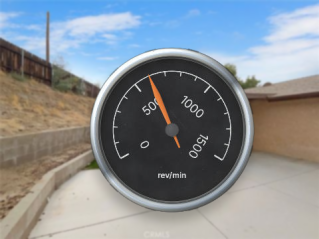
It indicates {"value": 600, "unit": "rpm"}
